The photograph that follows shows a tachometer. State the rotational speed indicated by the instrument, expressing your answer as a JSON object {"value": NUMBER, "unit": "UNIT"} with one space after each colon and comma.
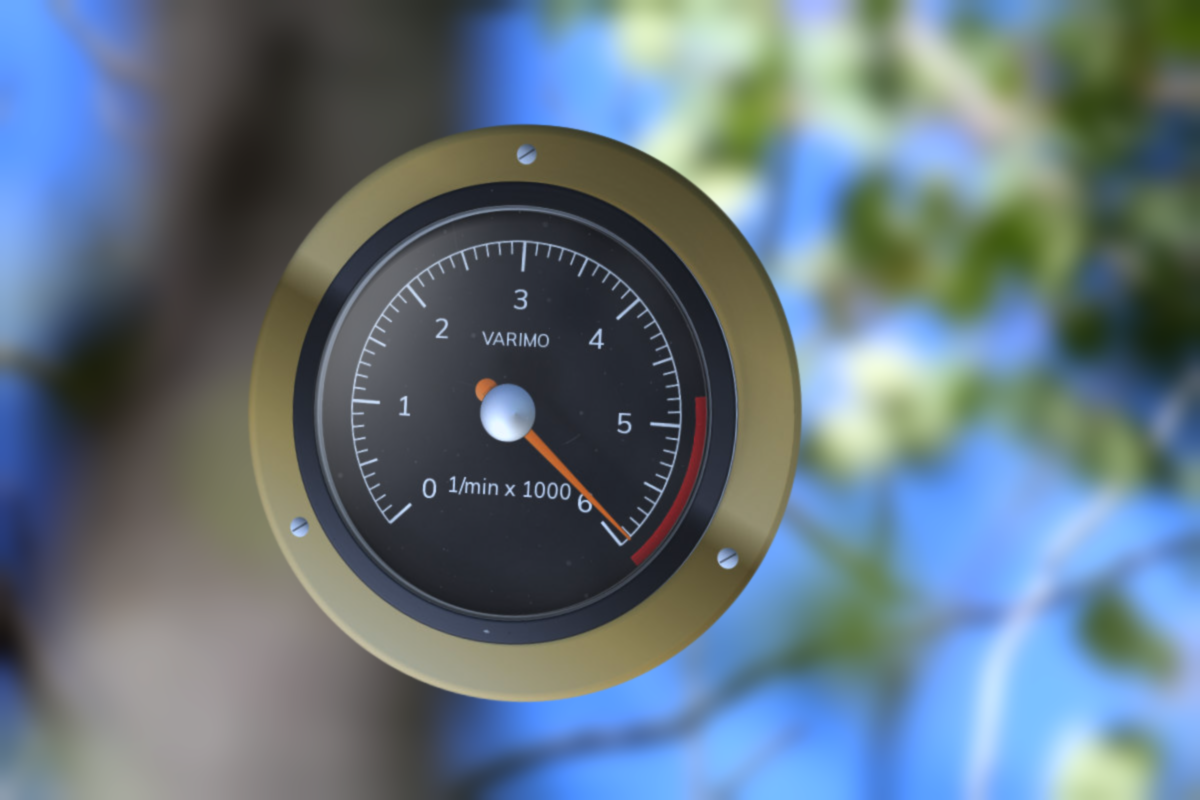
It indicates {"value": 5900, "unit": "rpm"}
